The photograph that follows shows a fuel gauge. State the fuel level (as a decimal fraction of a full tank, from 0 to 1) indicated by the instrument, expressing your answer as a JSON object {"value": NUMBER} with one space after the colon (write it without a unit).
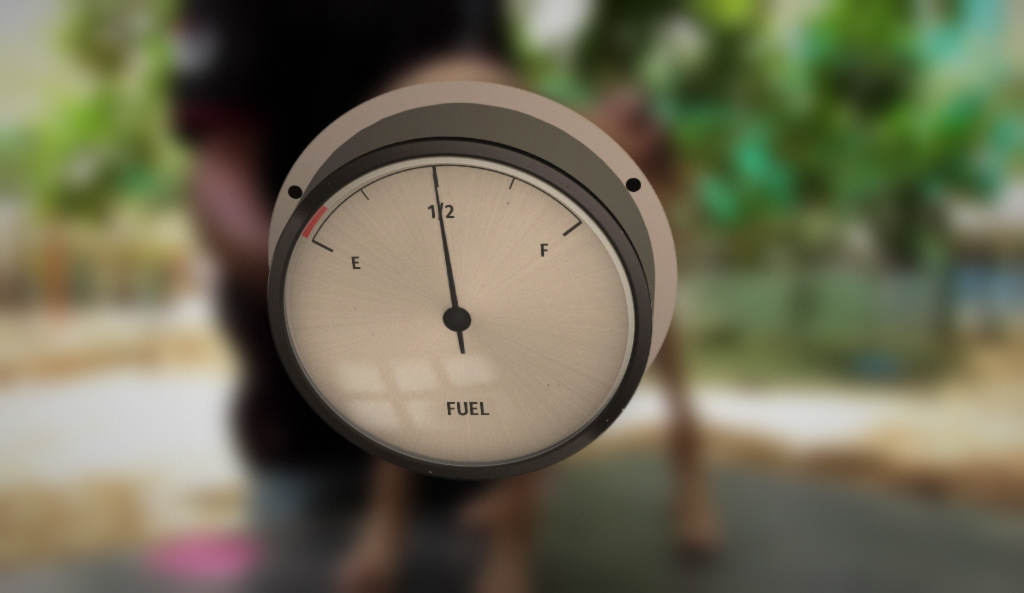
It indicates {"value": 0.5}
